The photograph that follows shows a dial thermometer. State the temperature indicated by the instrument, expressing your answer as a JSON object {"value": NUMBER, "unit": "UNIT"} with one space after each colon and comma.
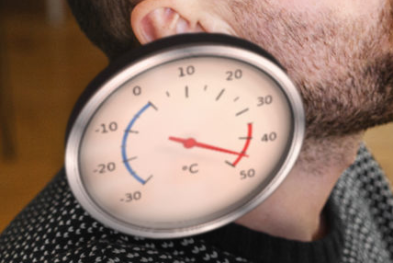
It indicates {"value": 45, "unit": "°C"}
